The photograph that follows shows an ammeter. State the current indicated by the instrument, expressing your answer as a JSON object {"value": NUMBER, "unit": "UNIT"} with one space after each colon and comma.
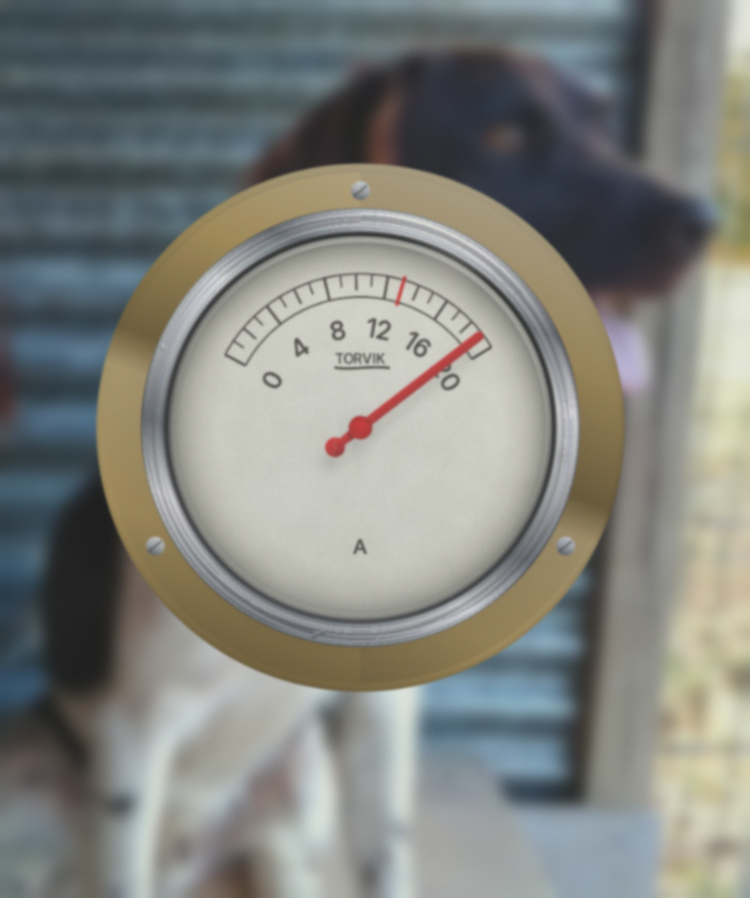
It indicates {"value": 19, "unit": "A"}
